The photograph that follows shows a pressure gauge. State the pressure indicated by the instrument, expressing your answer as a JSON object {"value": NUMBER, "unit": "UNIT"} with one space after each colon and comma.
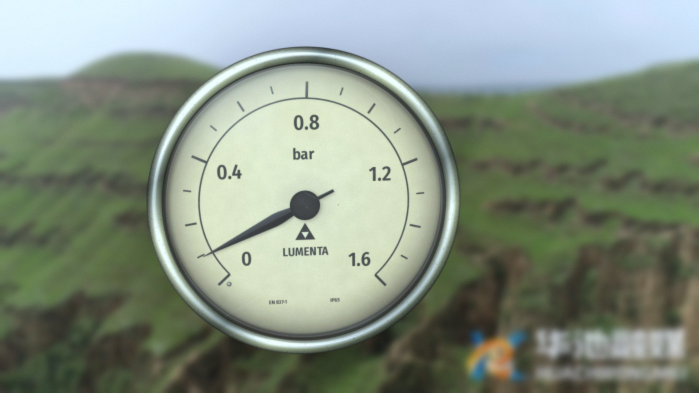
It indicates {"value": 0.1, "unit": "bar"}
